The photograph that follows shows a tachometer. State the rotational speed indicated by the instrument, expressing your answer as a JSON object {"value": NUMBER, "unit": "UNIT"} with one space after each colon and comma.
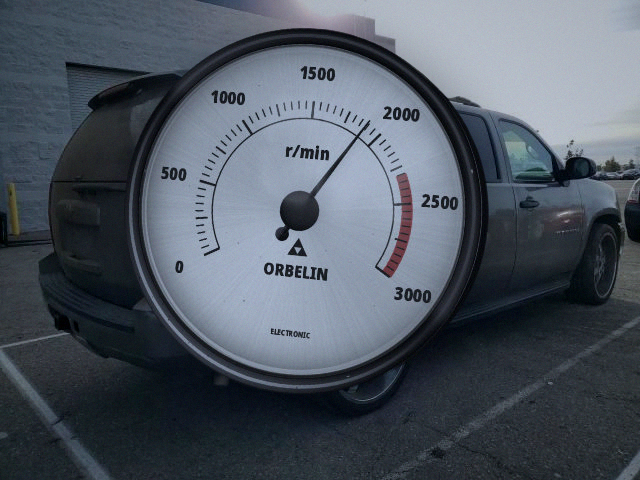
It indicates {"value": 1900, "unit": "rpm"}
